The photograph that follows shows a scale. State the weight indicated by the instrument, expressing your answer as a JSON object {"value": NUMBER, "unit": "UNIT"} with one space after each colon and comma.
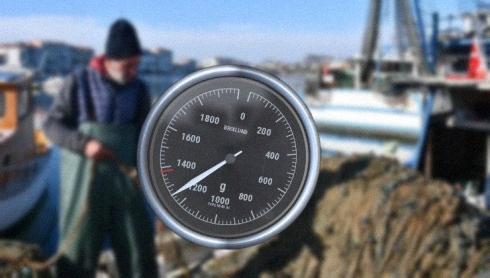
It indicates {"value": 1260, "unit": "g"}
